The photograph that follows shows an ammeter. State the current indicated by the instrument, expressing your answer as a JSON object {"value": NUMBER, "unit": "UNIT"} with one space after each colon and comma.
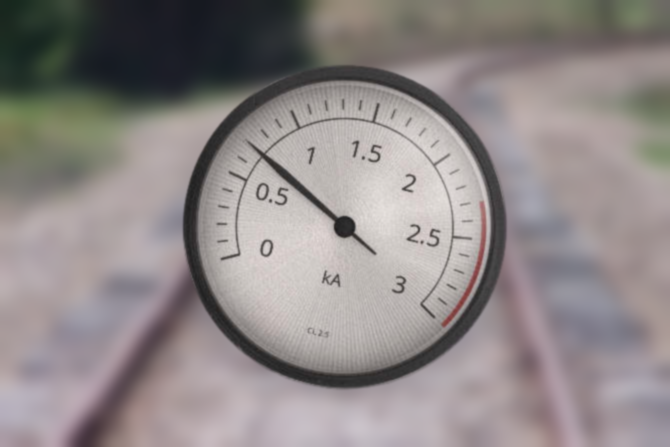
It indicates {"value": 0.7, "unit": "kA"}
